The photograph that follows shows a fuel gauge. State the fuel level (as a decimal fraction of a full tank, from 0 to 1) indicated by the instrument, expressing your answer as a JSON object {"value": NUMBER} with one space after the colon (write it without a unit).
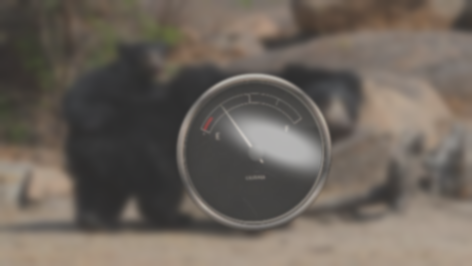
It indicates {"value": 0.25}
